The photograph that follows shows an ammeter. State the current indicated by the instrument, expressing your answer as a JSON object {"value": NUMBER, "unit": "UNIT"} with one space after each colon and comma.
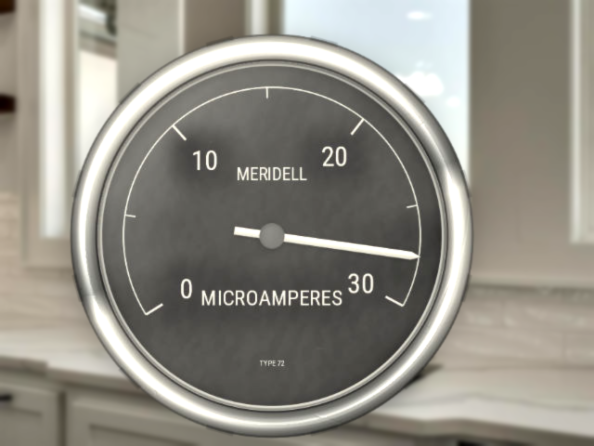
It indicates {"value": 27.5, "unit": "µA"}
